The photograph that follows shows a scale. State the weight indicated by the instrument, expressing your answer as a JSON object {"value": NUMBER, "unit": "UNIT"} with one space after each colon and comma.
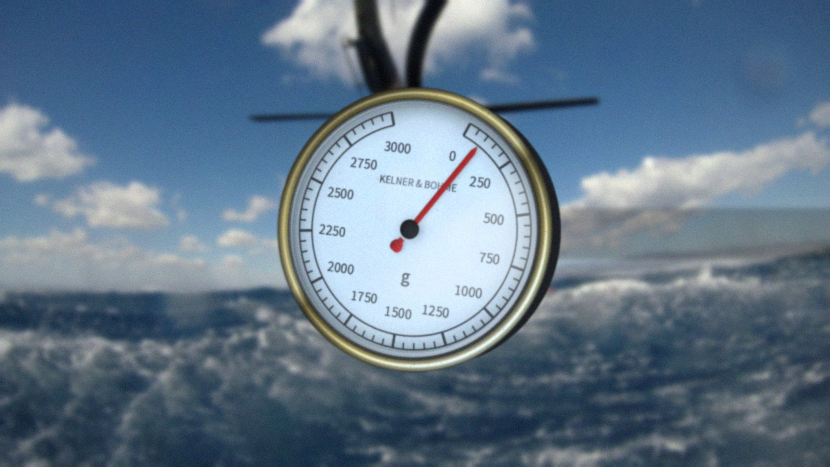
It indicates {"value": 100, "unit": "g"}
